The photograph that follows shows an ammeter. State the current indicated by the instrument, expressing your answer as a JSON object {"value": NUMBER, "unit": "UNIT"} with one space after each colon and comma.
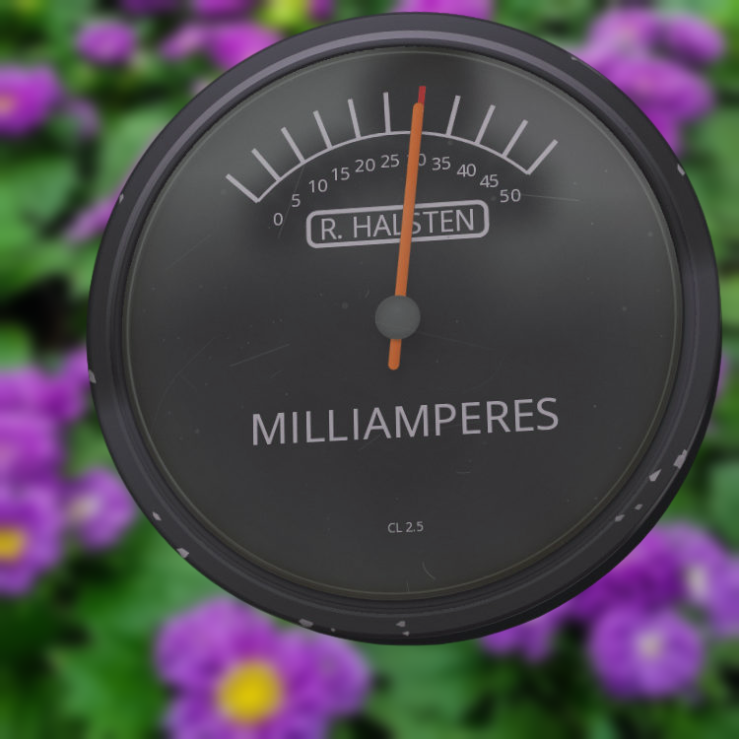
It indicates {"value": 30, "unit": "mA"}
